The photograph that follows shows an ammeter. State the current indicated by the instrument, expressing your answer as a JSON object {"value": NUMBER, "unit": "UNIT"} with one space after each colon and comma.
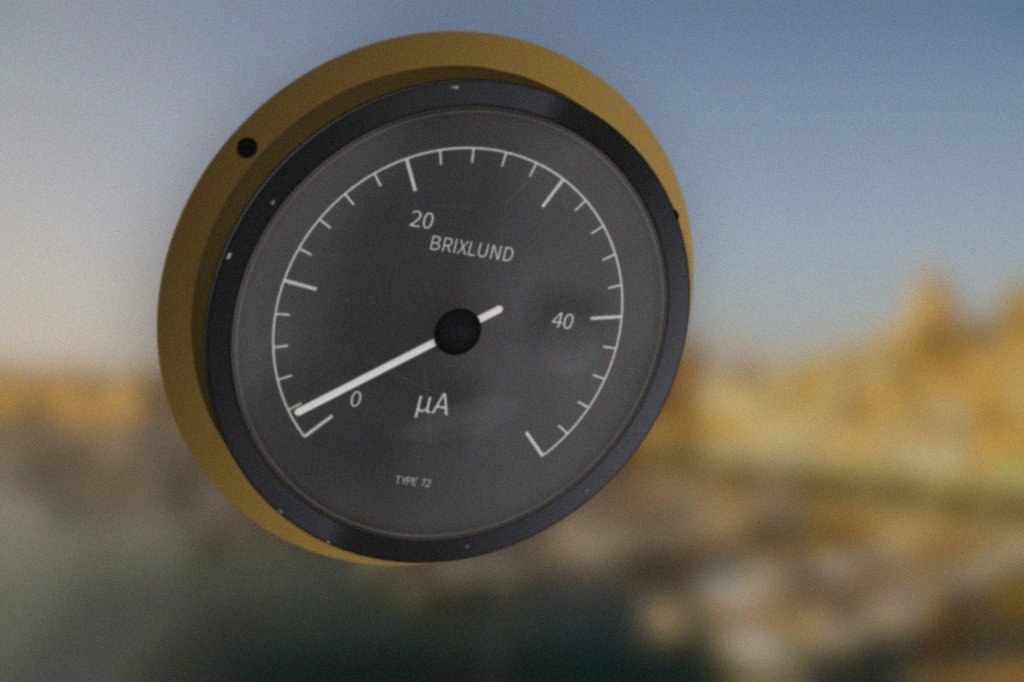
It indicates {"value": 2, "unit": "µA"}
